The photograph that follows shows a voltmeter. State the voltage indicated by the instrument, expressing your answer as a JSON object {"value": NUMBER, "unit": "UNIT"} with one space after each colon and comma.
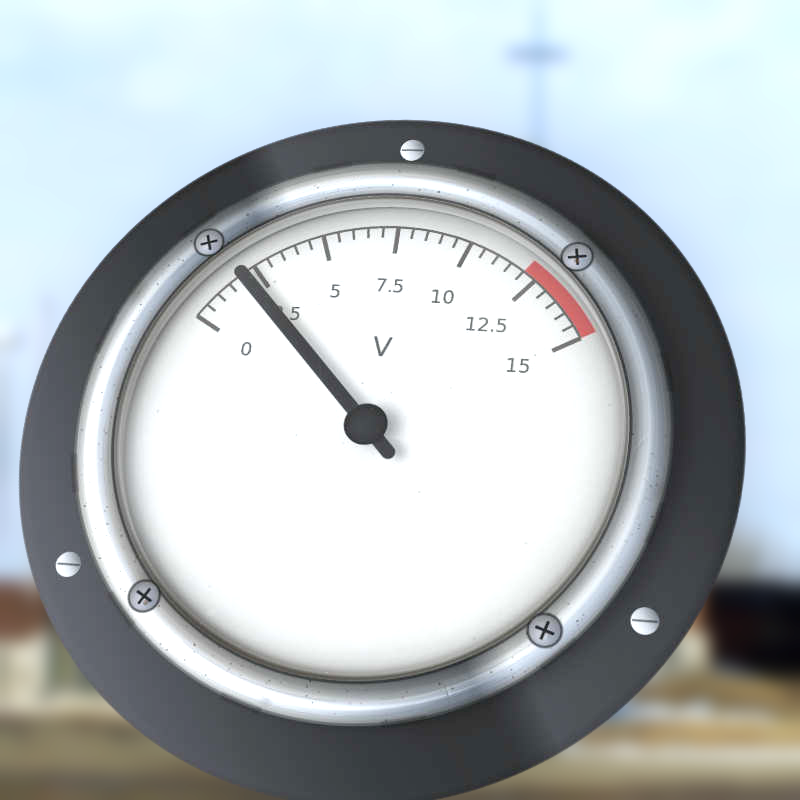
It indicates {"value": 2, "unit": "V"}
